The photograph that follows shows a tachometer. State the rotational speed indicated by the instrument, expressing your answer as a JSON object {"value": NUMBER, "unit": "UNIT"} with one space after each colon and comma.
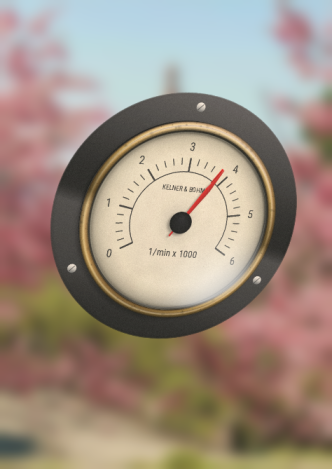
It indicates {"value": 3800, "unit": "rpm"}
